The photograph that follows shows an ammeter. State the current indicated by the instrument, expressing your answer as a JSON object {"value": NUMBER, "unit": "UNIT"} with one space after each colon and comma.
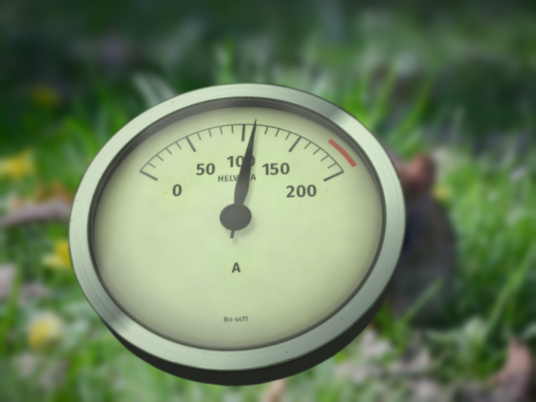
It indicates {"value": 110, "unit": "A"}
